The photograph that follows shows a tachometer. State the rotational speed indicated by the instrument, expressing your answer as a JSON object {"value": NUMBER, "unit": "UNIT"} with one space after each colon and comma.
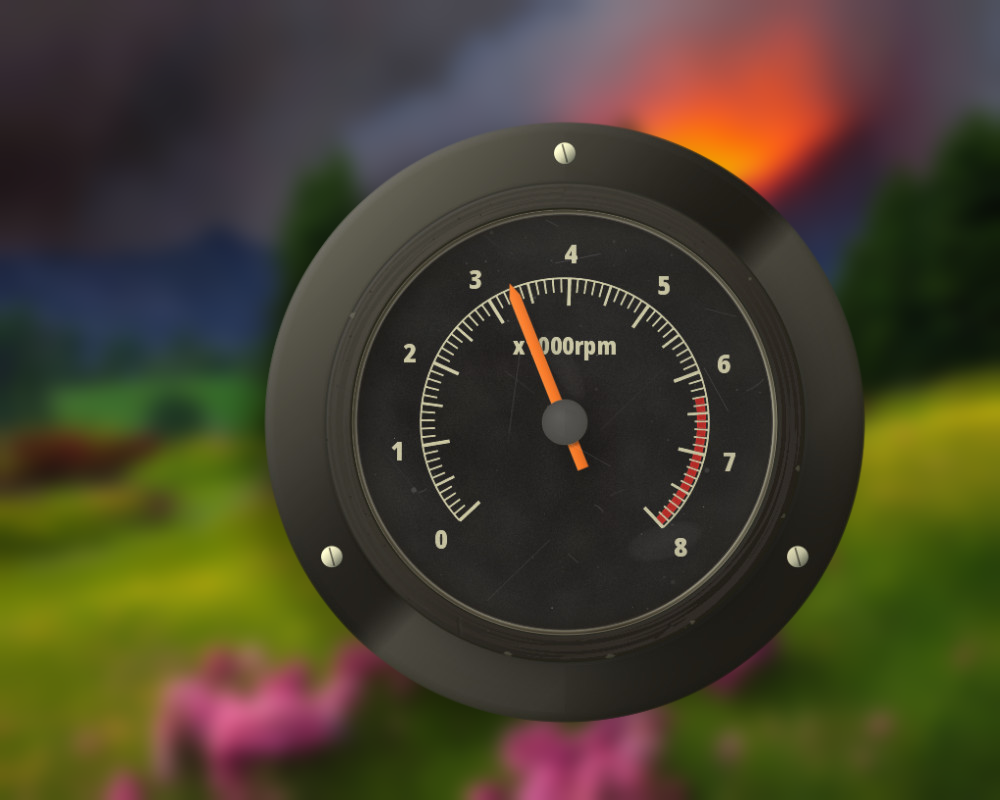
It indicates {"value": 3300, "unit": "rpm"}
